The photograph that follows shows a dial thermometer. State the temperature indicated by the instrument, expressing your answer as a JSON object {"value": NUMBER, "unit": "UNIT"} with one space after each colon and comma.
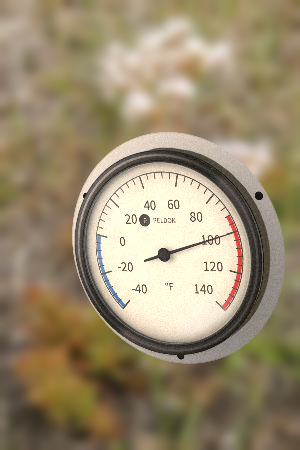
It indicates {"value": 100, "unit": "°F"}
